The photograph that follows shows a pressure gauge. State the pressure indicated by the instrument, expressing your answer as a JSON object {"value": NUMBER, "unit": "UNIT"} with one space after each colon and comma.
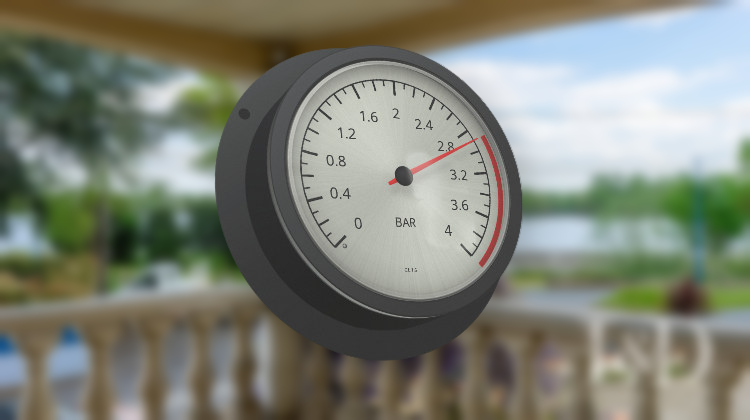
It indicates {"value": 2.9, "unit": "bar"}
